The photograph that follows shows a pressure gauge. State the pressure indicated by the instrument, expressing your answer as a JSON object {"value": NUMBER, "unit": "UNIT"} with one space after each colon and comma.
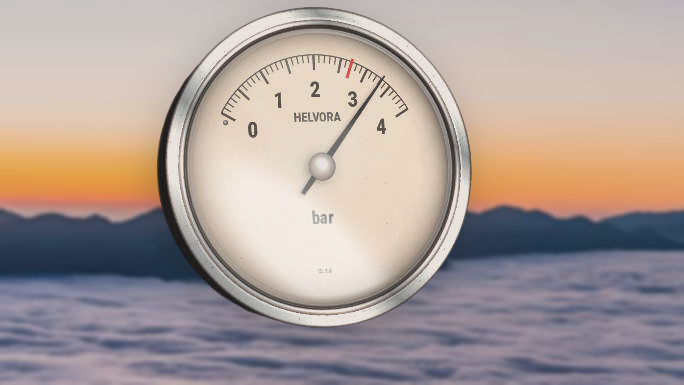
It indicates {"value": 3.3, "unit": "bar"}
